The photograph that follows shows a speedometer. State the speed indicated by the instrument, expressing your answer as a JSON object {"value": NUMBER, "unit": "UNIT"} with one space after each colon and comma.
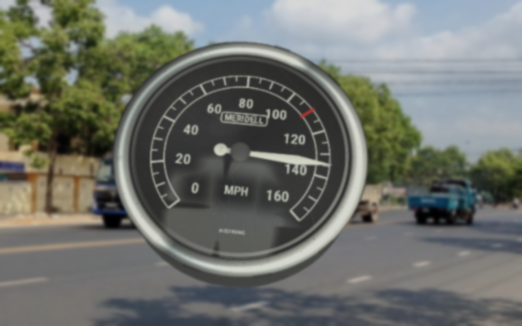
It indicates {"value": 135, "unit": "mph"}
